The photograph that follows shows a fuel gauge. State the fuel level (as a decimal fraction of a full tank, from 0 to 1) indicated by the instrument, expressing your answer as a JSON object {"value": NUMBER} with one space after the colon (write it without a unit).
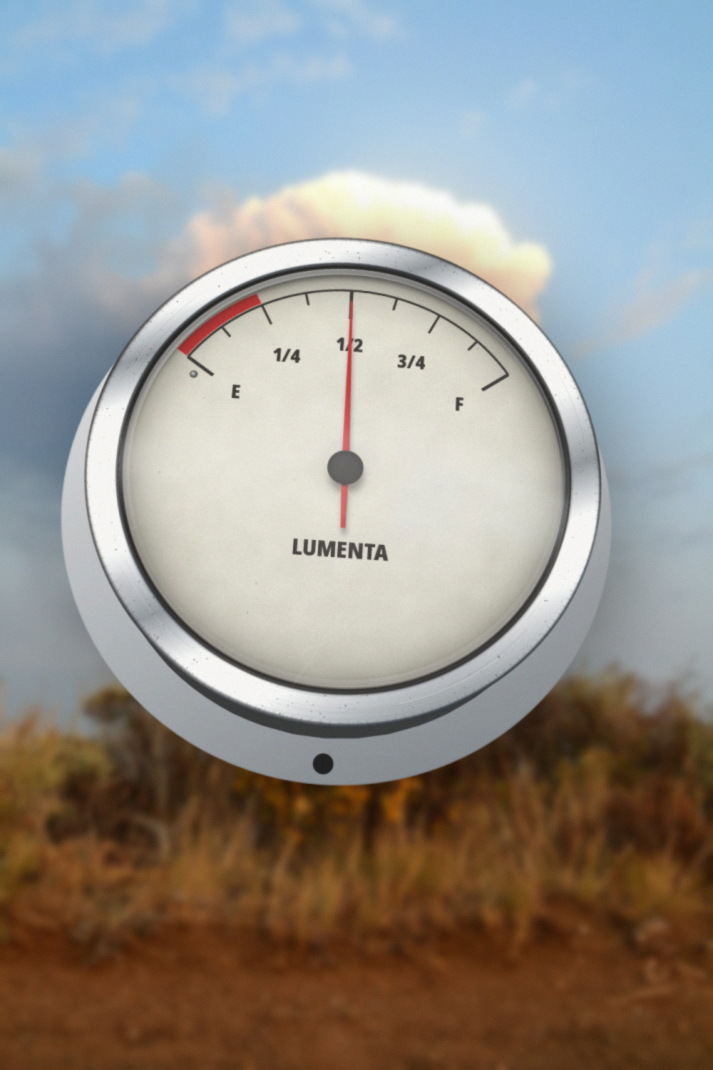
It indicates {"value": 0.5}
